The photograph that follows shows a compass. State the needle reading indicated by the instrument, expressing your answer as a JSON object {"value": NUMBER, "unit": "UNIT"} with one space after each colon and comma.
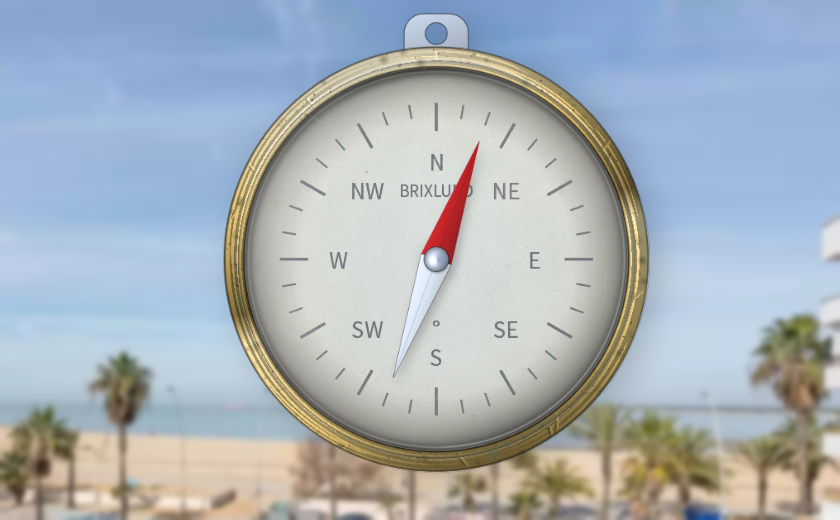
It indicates {"value": 20, "unit": "°"}
